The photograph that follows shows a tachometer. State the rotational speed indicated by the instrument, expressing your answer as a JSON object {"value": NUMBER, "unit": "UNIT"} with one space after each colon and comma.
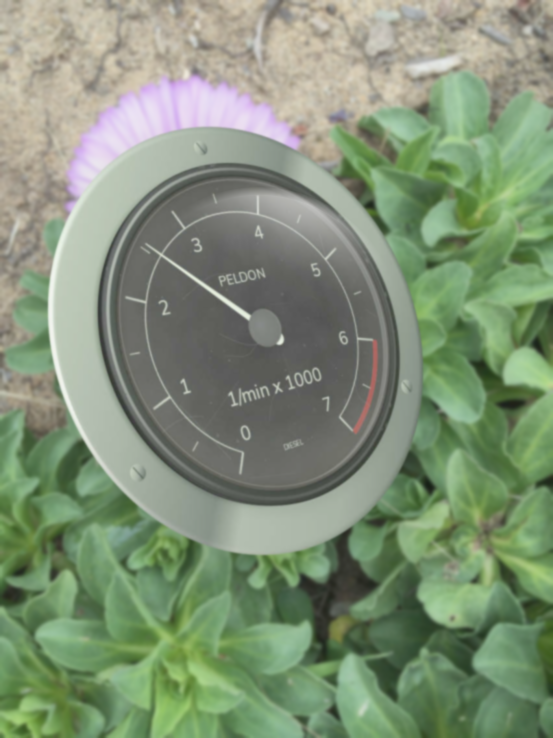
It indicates {"value": 2500, "unit": "rpm"}
